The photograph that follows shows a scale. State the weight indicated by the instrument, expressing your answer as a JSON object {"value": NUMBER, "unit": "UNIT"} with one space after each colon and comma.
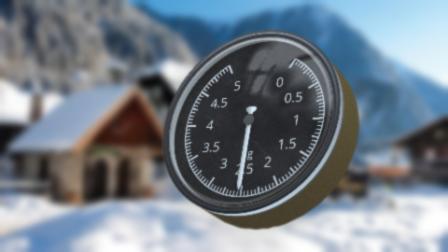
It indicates {"value": 2.5, "unit": "kg"}
